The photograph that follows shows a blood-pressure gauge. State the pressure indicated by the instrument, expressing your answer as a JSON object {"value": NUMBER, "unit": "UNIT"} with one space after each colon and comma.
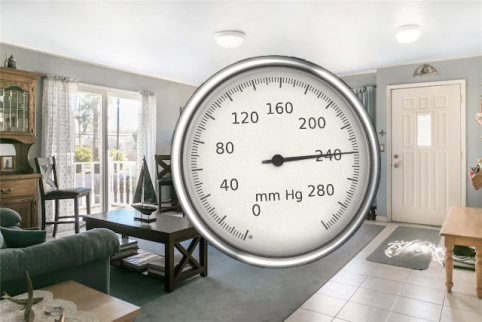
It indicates {"value": 240, "unit": "mmHg"}
